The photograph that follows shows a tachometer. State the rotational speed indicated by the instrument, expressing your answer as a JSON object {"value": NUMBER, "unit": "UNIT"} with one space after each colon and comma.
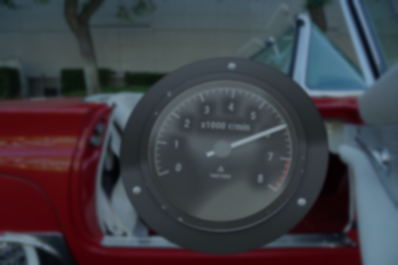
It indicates {"value": 6000, "unit": "rpm"}
